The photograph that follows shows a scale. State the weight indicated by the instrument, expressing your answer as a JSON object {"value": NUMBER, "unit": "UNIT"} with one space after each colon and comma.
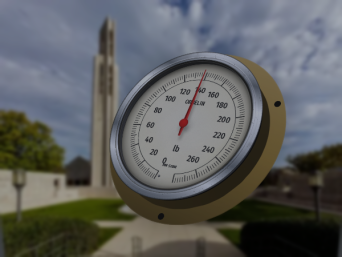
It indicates {"value": 140, "unit": "lb"}
